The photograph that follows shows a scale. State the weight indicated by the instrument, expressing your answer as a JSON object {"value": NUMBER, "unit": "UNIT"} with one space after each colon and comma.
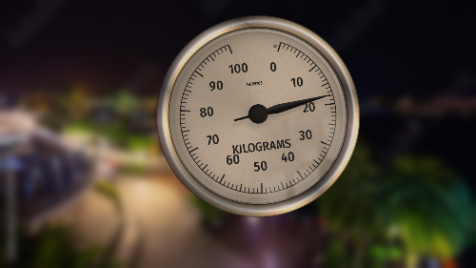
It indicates {"value": 18, "unit": "kg"}
